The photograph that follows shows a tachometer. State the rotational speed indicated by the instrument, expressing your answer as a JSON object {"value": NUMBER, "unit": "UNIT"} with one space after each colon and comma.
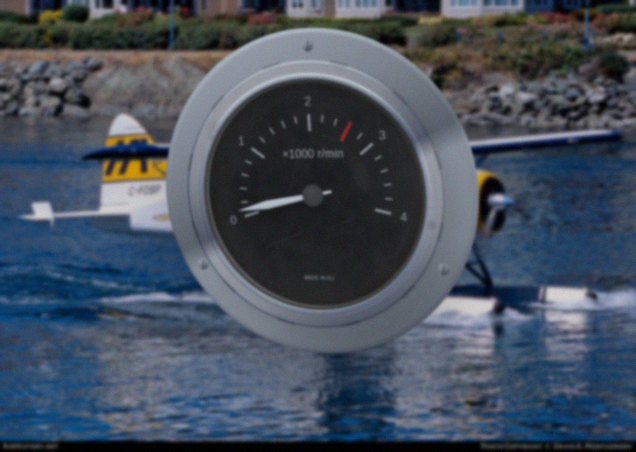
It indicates {"value": 100, "unit": "rpm"}
